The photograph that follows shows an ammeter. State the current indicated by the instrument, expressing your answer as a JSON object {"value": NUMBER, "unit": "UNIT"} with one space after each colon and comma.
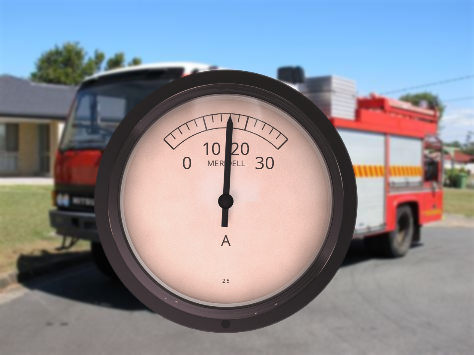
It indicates {"value": 16, "unit": "A"}
